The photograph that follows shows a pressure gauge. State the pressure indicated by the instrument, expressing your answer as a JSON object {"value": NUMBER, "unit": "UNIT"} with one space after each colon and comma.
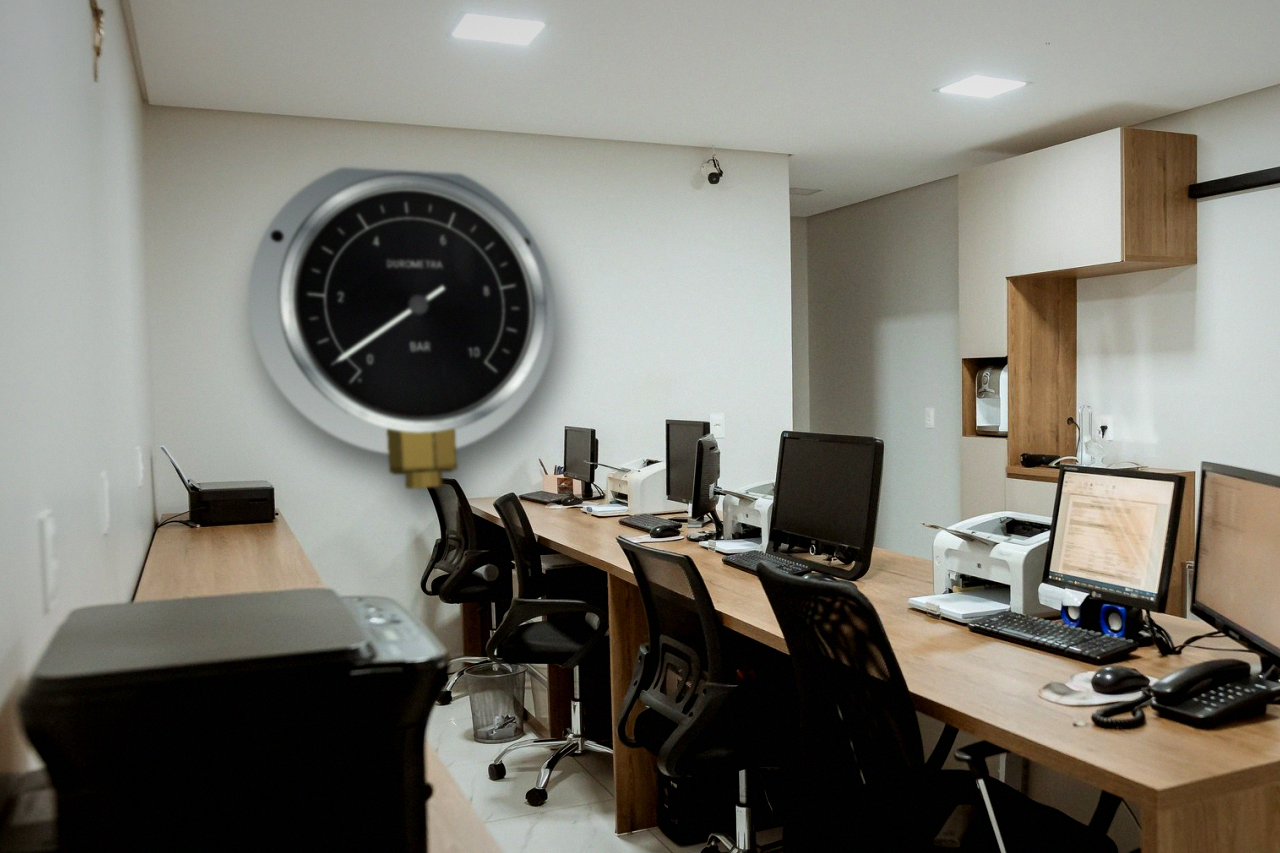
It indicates {"value": 0.5, "unit": "bar"}
